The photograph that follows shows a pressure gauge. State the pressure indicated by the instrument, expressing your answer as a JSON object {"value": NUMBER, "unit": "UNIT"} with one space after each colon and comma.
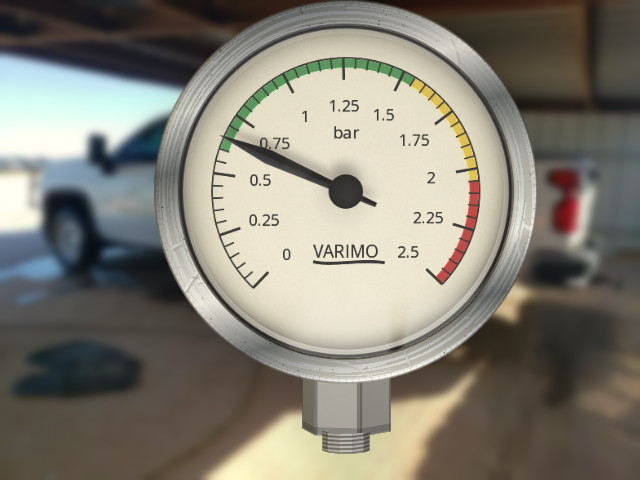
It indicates {"value": 0.65, "unit": "bar"}
